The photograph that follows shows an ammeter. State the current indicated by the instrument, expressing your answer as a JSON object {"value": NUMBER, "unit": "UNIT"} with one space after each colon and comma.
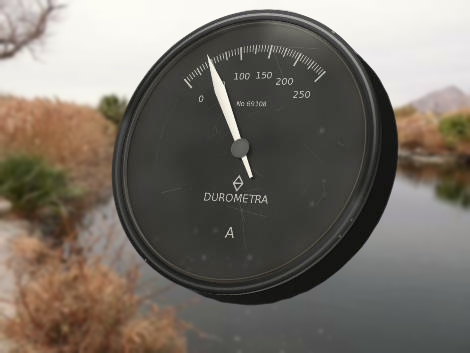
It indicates {"value": 50, "unit": "A"}
